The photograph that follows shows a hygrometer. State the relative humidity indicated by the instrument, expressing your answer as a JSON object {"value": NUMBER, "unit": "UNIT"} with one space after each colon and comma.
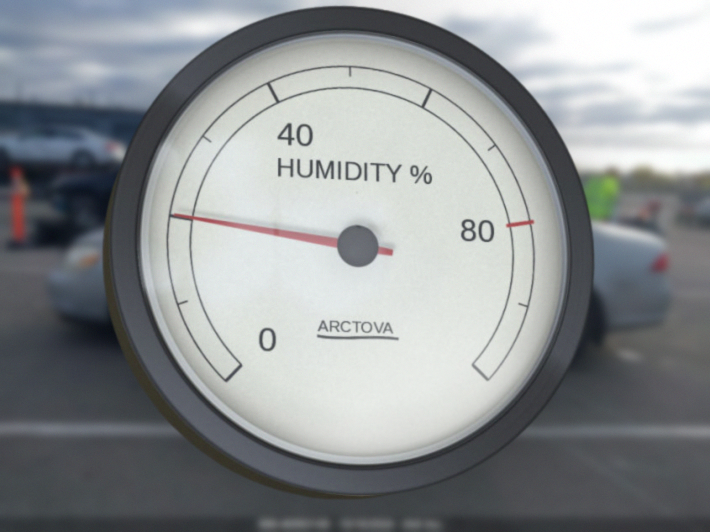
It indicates {"value": 20, "unit": "%"}
